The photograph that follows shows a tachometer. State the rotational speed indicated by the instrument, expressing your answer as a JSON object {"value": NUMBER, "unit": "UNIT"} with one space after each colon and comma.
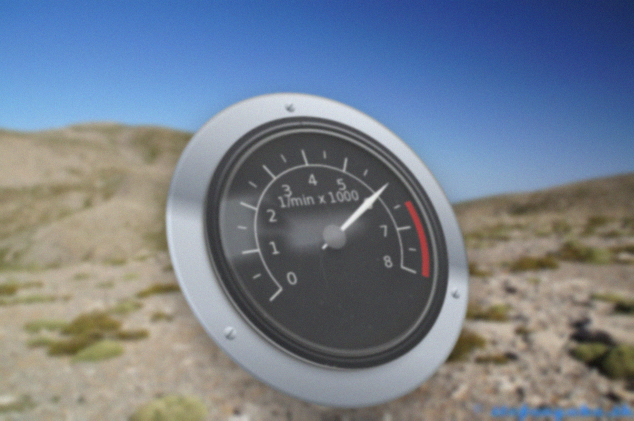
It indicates {"value": 6000, "unit": "rpm"}
